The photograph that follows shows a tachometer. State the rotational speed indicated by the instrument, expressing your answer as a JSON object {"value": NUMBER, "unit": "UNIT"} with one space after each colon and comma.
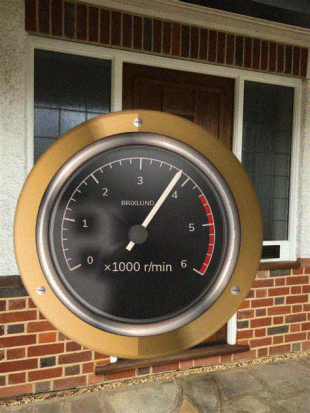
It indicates {"value": 3800, "unit": "rpm"}
